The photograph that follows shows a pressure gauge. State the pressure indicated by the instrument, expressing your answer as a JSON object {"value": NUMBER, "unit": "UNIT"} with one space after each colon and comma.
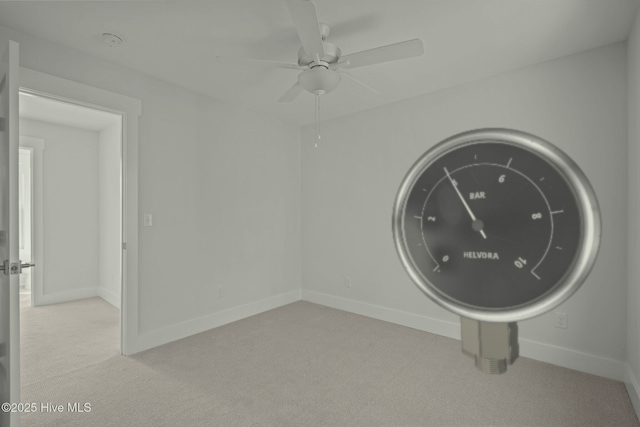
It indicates {"value": 4, "unit": "bar"}
